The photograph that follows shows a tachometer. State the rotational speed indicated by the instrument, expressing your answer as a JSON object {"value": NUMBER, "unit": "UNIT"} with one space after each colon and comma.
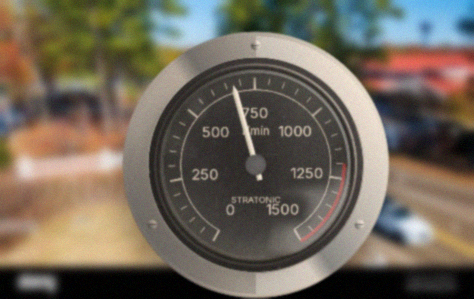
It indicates {"value": 675, "unit": "rpm"}
